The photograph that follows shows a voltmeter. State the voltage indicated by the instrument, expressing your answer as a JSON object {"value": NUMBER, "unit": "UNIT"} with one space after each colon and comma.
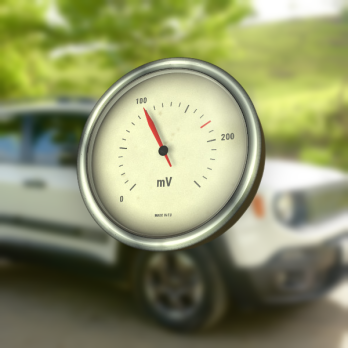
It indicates {"value": 100, "unit": "mV"}
